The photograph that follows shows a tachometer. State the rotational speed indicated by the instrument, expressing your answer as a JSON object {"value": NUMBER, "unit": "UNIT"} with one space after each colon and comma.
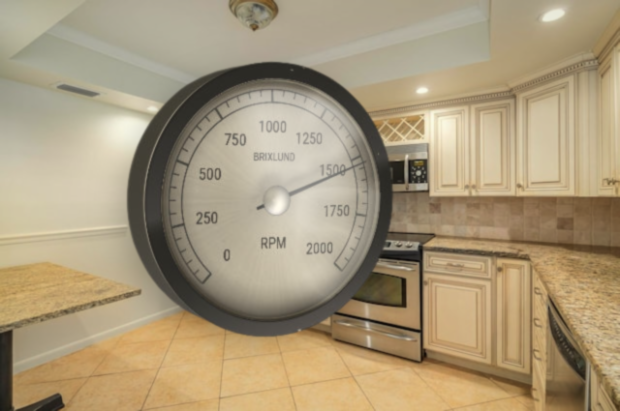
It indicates {"value": 1525, "unit": "rpm"}
